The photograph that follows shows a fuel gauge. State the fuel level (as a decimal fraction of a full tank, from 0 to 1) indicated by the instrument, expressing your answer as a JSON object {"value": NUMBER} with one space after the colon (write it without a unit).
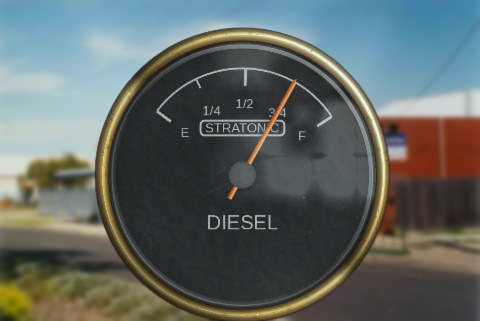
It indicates {"value": 0.75}
